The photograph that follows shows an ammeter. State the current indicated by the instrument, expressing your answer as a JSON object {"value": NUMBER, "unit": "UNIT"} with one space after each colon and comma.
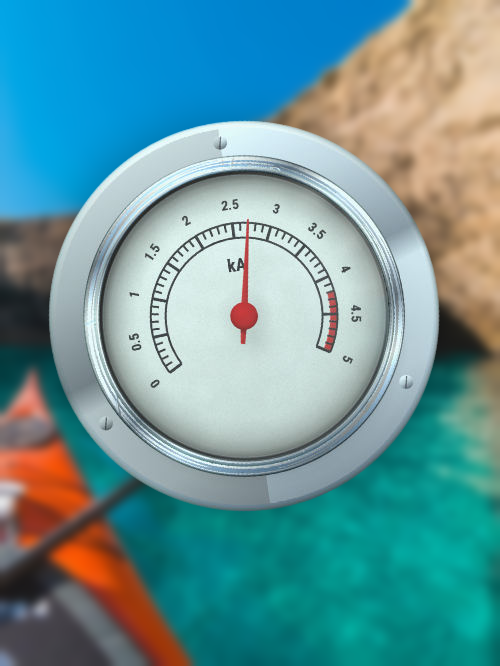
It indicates {"value": 2.7, "unit": "kA"}
